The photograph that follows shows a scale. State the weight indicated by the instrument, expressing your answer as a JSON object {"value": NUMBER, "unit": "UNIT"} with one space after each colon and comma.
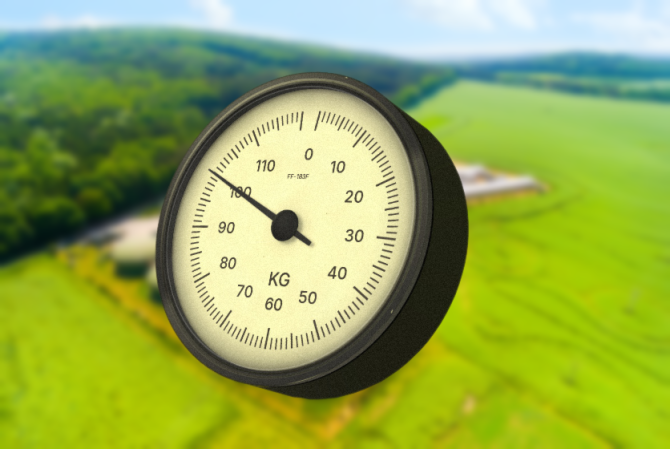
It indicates {"value": 100, "unit": "kg"}
